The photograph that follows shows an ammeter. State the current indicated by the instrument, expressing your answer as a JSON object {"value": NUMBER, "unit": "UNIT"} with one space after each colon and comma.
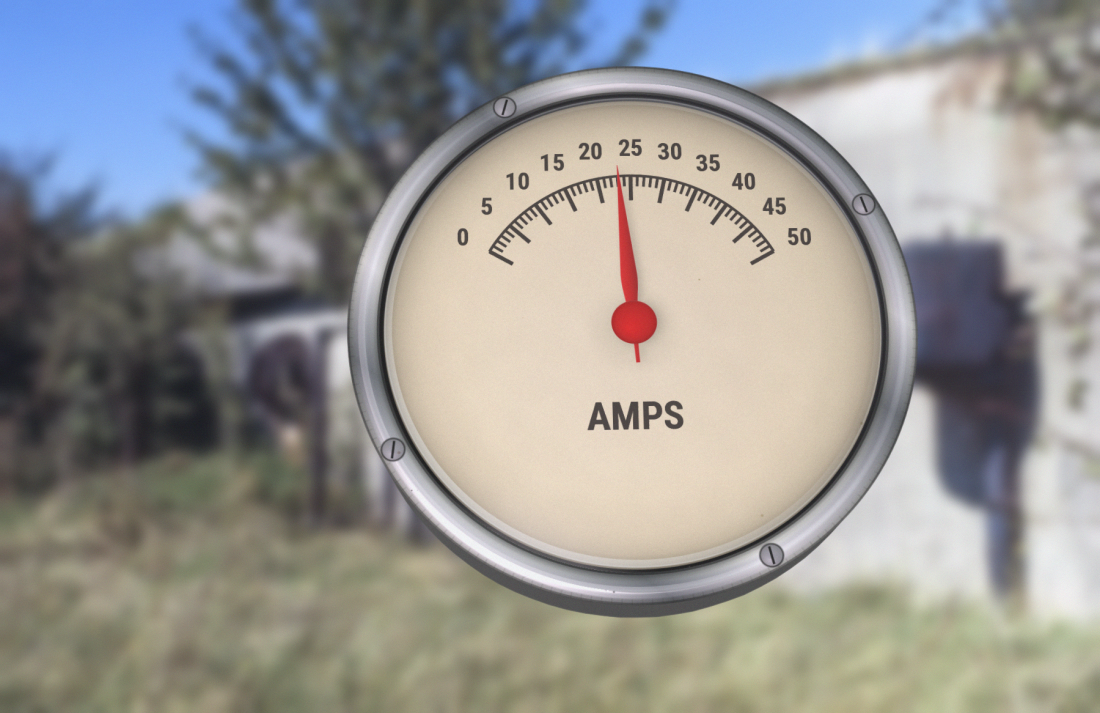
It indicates {"value": 23, "unit": "A"}
